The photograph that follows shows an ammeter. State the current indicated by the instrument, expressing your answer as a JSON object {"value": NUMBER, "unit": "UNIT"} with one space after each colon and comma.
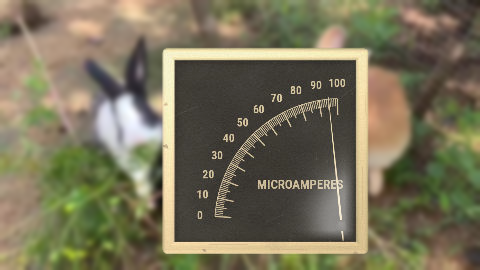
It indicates {"value": 95, "unit": "µA"}
